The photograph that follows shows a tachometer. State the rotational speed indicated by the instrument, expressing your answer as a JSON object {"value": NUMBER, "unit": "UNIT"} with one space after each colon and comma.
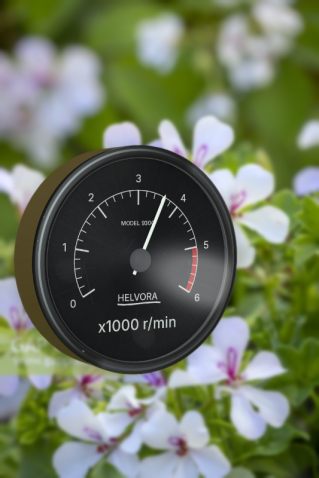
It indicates {"value": 3600, "unit": "rpm"}
